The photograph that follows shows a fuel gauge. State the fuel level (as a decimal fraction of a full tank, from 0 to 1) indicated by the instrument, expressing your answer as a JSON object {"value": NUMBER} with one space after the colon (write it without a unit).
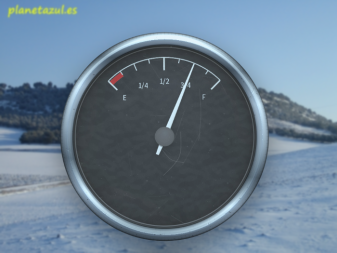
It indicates {"value": 0.75}
